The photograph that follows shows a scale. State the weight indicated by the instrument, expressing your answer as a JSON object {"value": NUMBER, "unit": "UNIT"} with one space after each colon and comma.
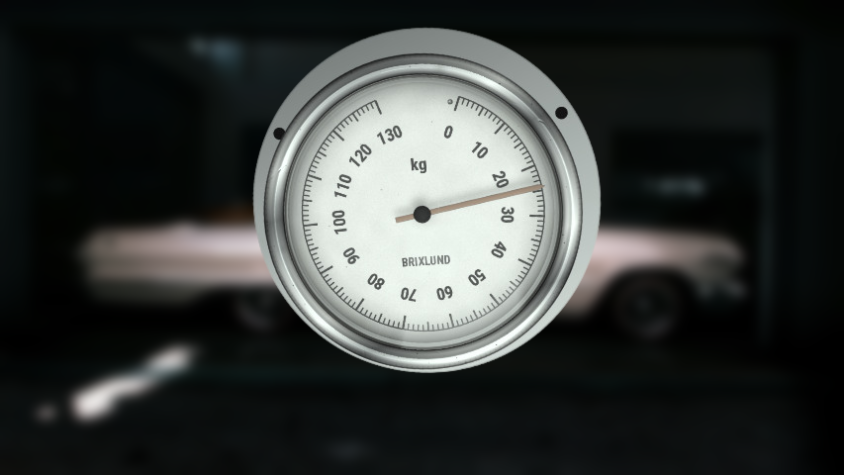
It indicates {"value": 24, "unit": "kg"}
